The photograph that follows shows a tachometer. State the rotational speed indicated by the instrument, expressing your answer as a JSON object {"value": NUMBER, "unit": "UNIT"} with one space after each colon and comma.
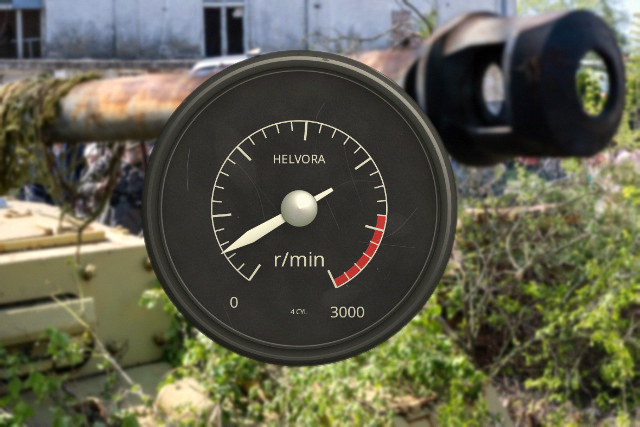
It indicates {"value": 250, "unit": "rpm"}
